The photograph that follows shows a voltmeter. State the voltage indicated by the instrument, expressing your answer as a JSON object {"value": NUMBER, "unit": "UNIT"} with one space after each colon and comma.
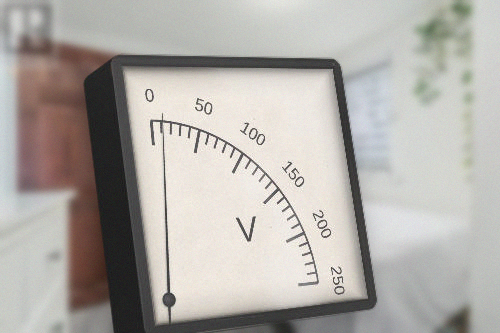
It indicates {"value": 10, "unit": "V"}
